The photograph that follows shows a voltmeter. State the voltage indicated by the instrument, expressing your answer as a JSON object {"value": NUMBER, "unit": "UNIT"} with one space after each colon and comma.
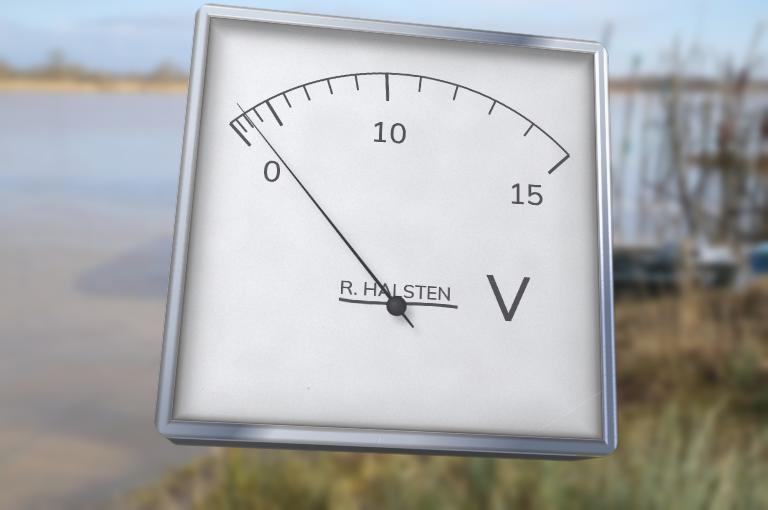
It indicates {"value": 3, "unit": "V"}
